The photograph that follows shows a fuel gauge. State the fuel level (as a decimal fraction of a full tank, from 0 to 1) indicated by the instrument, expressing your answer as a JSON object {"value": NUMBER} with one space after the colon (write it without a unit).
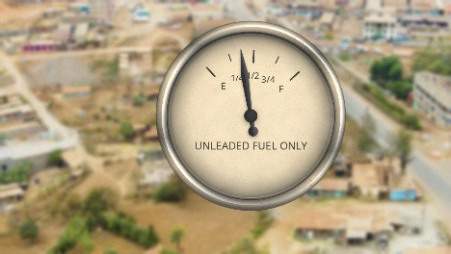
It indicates {"value": 0.375}
